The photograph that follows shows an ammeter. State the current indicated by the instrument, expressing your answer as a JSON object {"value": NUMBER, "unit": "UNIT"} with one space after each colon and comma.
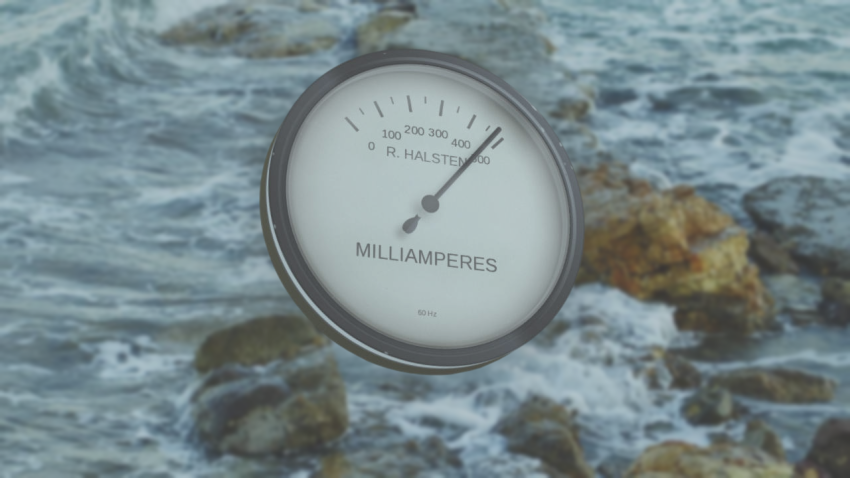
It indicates {"value": 475, "unit": "mA"}
